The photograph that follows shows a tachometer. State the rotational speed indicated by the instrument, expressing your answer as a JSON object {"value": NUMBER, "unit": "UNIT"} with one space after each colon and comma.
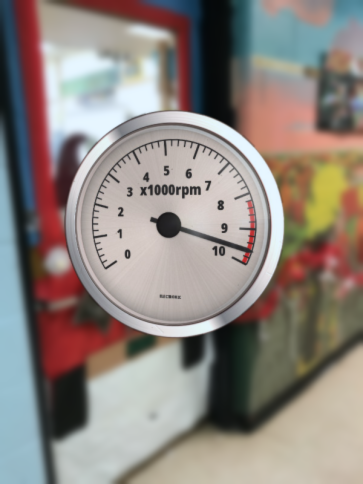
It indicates {"value": 9600, "unit": "rpm"}
